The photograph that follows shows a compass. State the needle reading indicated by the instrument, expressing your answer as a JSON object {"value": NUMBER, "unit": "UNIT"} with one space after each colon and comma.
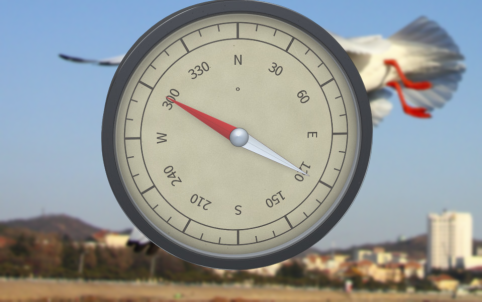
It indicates {"value": 300, "unit": "°"}
